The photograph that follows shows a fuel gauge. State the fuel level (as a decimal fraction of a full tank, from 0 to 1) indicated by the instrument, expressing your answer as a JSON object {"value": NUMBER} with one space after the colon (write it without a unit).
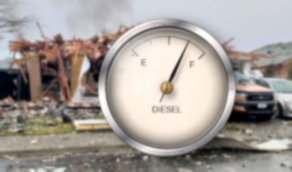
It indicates {"value": 0.75}
